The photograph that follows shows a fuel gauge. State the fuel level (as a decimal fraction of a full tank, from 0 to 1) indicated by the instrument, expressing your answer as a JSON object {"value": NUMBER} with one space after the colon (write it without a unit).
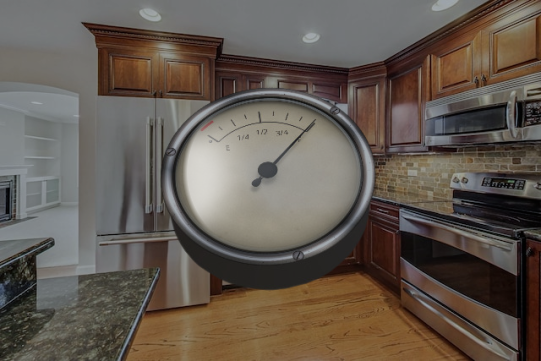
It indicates {"value": 1}
